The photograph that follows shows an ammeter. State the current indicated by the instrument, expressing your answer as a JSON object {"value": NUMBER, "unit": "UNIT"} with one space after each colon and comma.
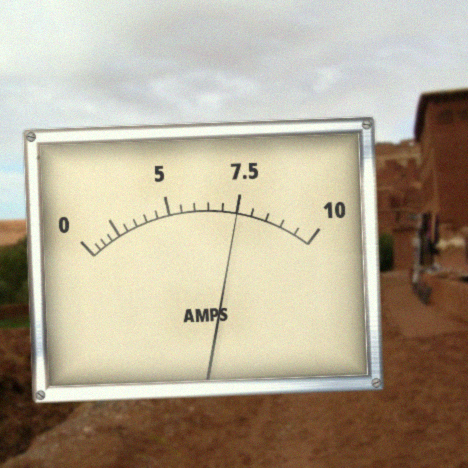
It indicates {"value": 7.5, "unit": "A"}
